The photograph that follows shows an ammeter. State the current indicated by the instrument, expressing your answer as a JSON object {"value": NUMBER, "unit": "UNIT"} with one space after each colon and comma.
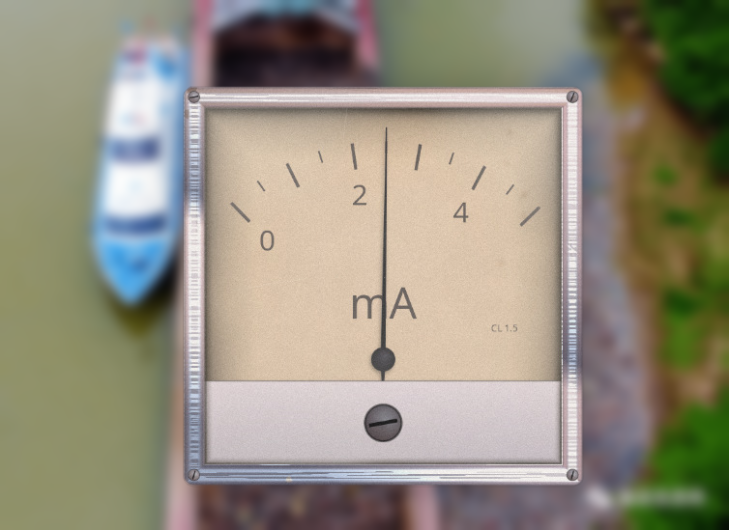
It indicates {"value": 2.5, "unit": "mA"}
